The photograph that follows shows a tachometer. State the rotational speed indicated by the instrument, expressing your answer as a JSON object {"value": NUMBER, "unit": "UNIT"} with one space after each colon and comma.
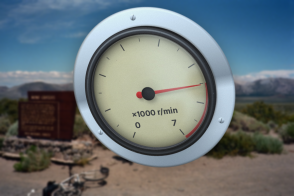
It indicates {"value": 5500, "unit": "rpm"}
